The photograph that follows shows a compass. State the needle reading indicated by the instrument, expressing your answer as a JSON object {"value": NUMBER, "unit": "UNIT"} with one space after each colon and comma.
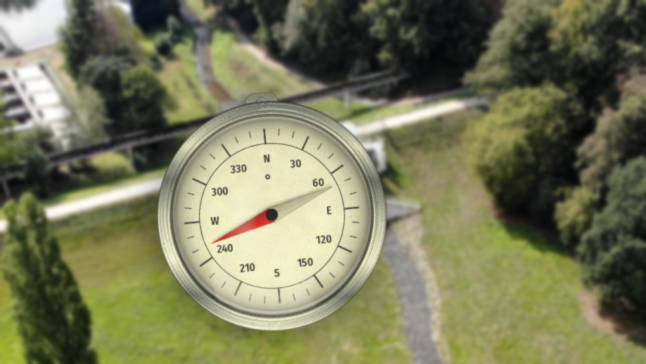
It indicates {"value": 250, "unit": "°"}
